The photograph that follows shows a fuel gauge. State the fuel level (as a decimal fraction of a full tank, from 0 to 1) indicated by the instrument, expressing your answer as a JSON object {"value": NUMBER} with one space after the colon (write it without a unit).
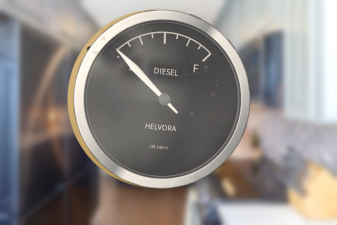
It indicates {"value": 0}
